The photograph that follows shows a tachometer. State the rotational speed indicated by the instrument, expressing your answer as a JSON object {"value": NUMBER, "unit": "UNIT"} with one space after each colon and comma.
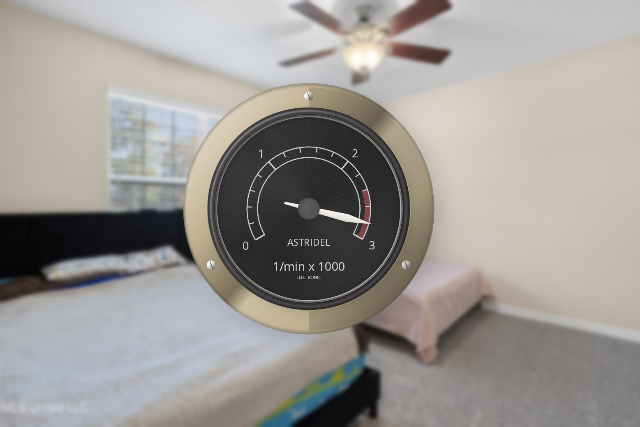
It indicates {"value": 2800, "unit": "rpm"}
